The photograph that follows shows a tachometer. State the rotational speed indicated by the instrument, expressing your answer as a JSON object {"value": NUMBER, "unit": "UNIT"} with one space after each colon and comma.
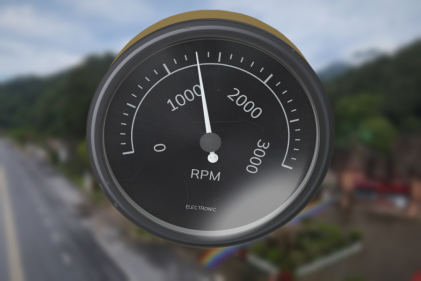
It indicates {"value": 1300, "unit": "rpm"}
